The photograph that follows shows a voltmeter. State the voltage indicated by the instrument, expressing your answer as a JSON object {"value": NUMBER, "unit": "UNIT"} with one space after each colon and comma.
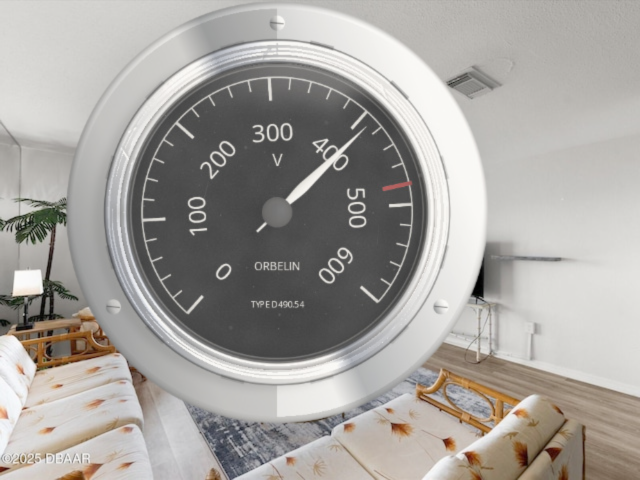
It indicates {"value": 410, "unit": "V"}
